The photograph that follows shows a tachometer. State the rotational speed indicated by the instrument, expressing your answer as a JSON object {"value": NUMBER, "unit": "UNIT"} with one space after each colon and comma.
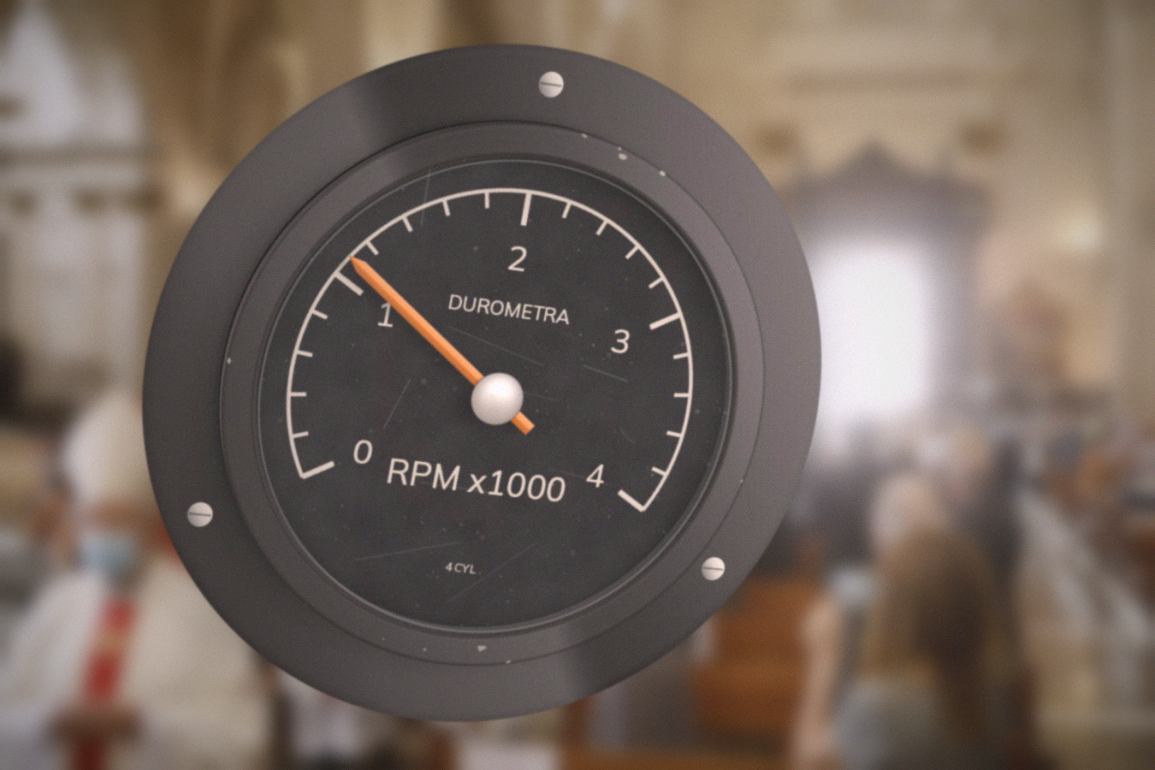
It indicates {"value": 1100, "unit": "rpm"}
